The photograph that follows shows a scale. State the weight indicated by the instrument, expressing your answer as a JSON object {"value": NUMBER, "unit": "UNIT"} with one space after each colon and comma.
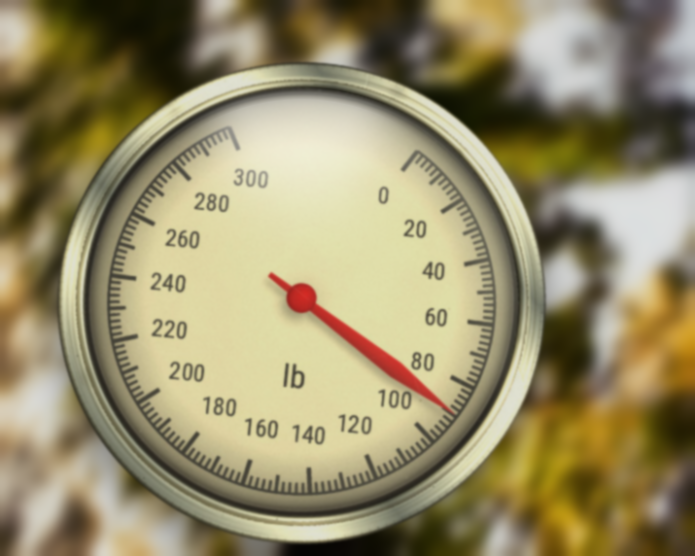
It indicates {"value": 90, "unit": "lb"}
